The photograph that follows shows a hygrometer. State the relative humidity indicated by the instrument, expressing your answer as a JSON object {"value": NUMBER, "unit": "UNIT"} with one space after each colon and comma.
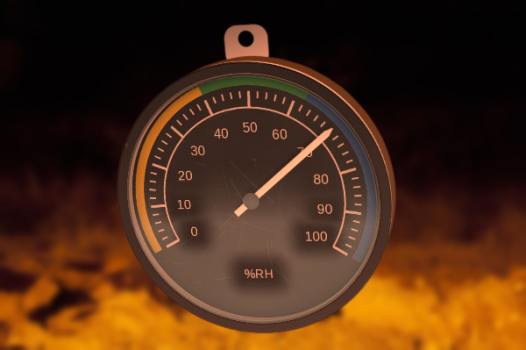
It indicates {"value": 70, "unit": "%"}
